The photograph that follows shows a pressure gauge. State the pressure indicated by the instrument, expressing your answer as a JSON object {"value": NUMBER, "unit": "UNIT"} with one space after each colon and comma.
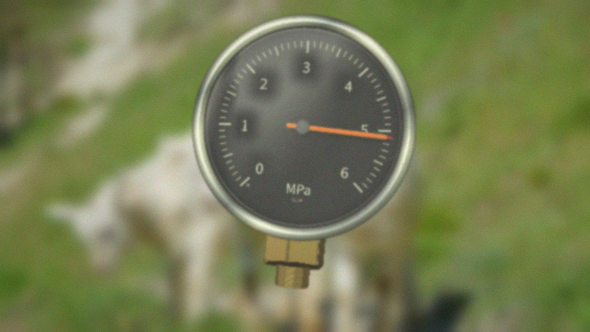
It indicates {"value": 5.1, "unit": "MPa"}
